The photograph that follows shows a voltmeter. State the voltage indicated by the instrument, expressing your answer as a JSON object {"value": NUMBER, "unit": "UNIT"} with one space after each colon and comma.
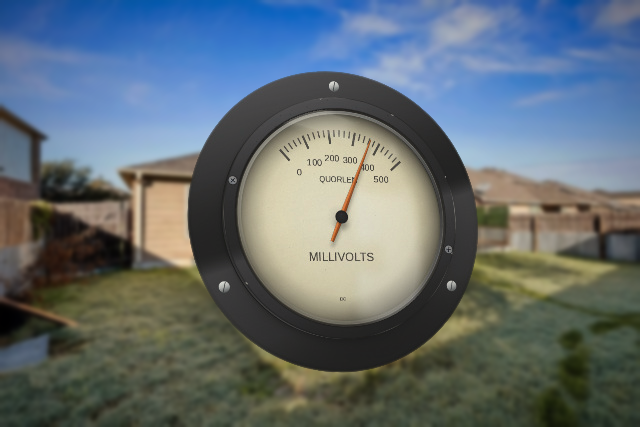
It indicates {"value": 360, "unit": "mV"}
